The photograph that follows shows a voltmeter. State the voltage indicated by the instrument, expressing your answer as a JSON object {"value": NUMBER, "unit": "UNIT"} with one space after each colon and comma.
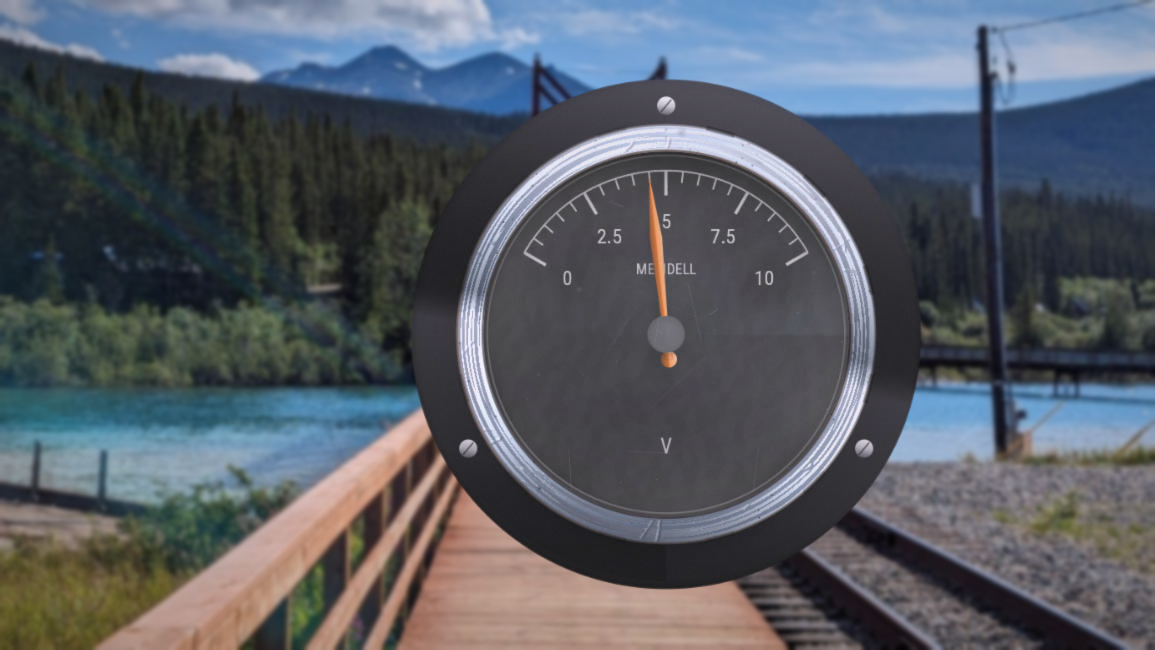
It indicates {"value": 4.5, "unit": "V"}
